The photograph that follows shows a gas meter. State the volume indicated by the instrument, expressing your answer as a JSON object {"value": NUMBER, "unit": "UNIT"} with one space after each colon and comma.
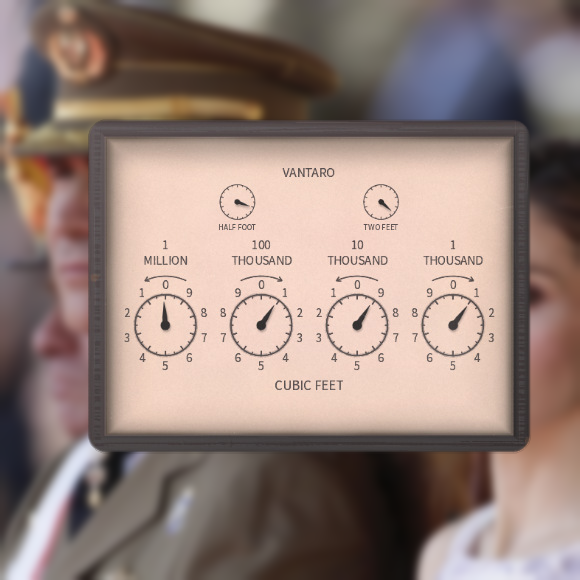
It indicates {"value": 9100, "unit": "ft³"}
